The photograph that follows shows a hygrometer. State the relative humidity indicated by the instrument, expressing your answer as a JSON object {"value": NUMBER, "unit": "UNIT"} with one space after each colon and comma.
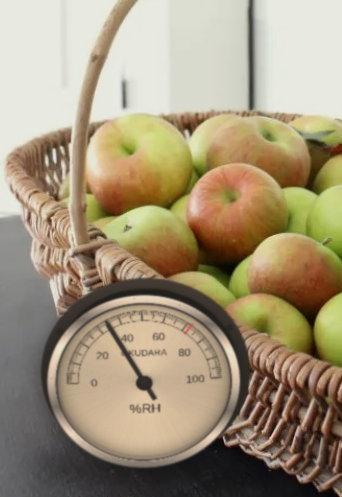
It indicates {"value": 35, "unit": "%"}
